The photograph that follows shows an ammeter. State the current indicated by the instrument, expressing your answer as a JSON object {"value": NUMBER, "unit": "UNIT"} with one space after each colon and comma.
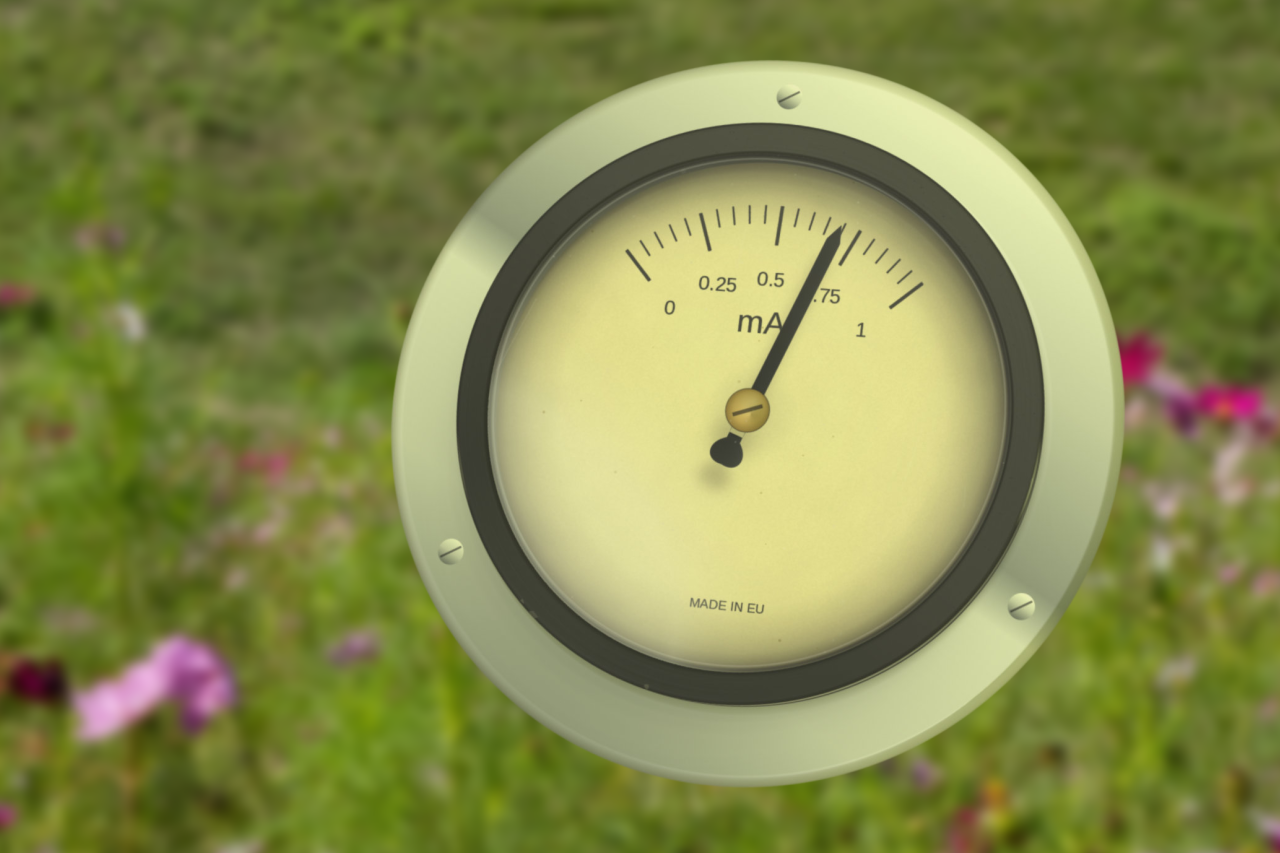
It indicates {"value": 0.7, "unit": "mA"}
